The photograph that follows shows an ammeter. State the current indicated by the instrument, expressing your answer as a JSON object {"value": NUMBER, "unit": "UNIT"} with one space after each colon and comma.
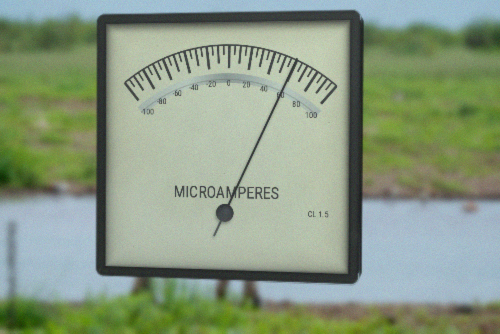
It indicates {"value": 60, "unit": "µA"}
